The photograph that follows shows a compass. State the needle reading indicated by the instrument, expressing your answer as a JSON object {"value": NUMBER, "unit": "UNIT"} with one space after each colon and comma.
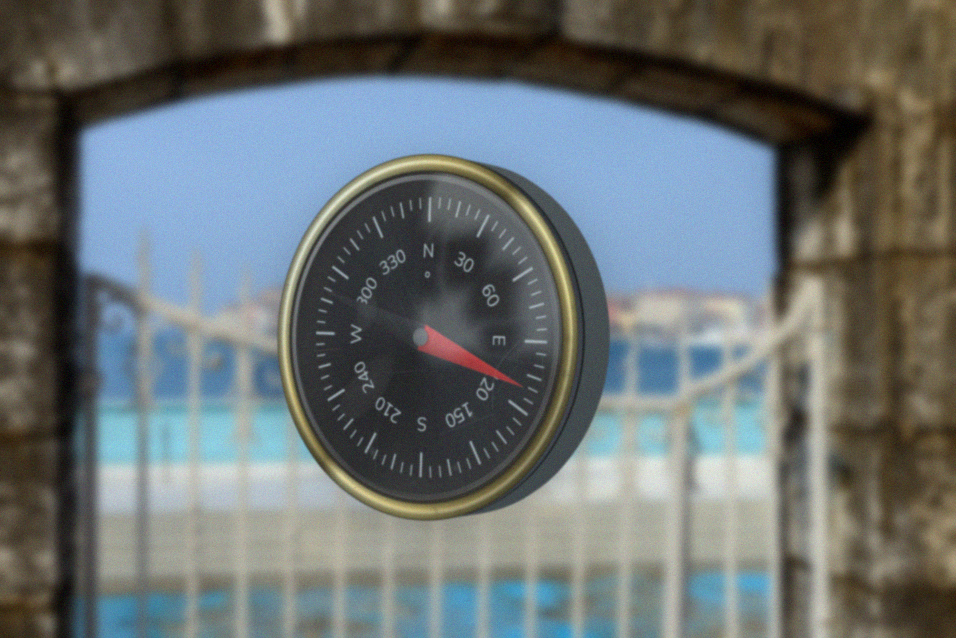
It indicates {"value": 110, "unit": "°"}
